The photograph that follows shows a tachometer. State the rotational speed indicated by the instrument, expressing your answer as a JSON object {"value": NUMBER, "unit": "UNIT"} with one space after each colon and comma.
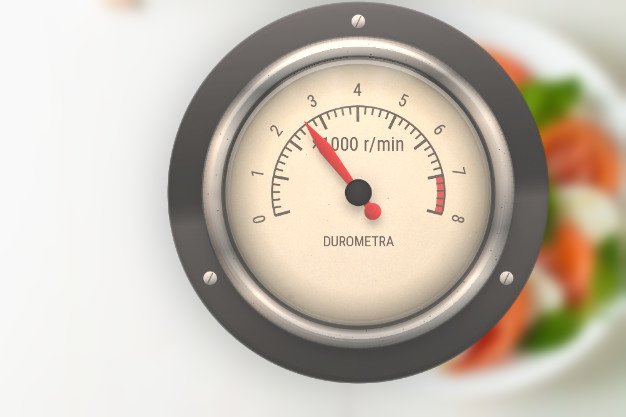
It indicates {"value": 2600, "unit": "rpm"}
